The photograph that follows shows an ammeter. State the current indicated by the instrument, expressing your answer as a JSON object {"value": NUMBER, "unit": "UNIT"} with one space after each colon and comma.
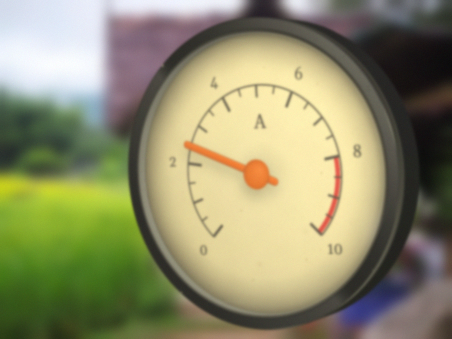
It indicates {"value": 2.5, "unit": "A"}
